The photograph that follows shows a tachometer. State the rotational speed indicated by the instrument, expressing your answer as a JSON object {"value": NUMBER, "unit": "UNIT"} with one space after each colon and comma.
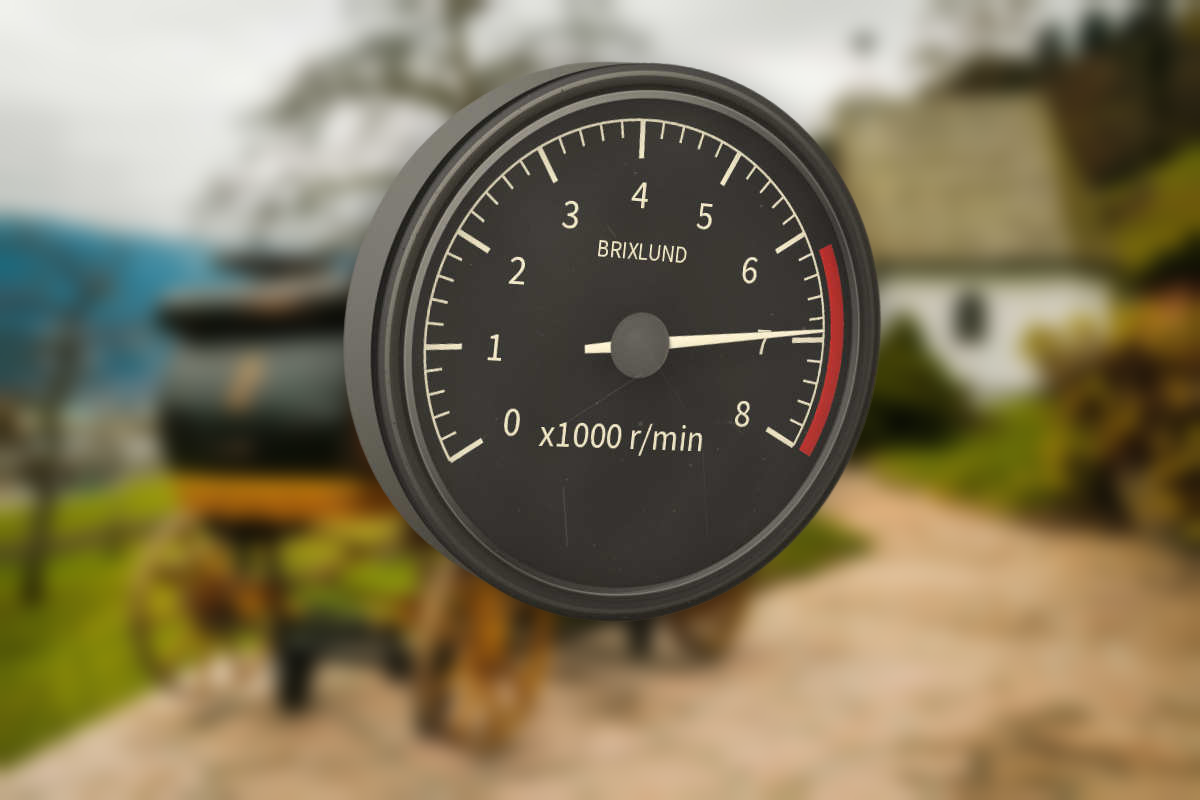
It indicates {"value": 6900, "unit": "rpm"}
